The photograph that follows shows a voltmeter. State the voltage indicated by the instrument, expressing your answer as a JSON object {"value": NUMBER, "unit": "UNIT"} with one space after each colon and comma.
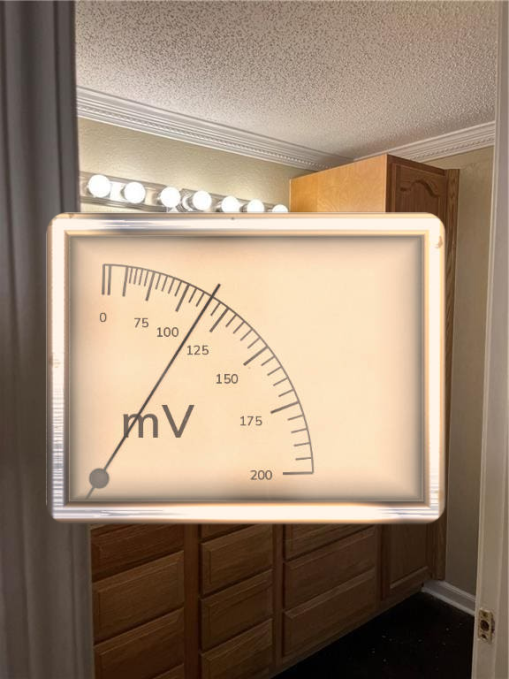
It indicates {"value": 115, "unit": "mV"}
